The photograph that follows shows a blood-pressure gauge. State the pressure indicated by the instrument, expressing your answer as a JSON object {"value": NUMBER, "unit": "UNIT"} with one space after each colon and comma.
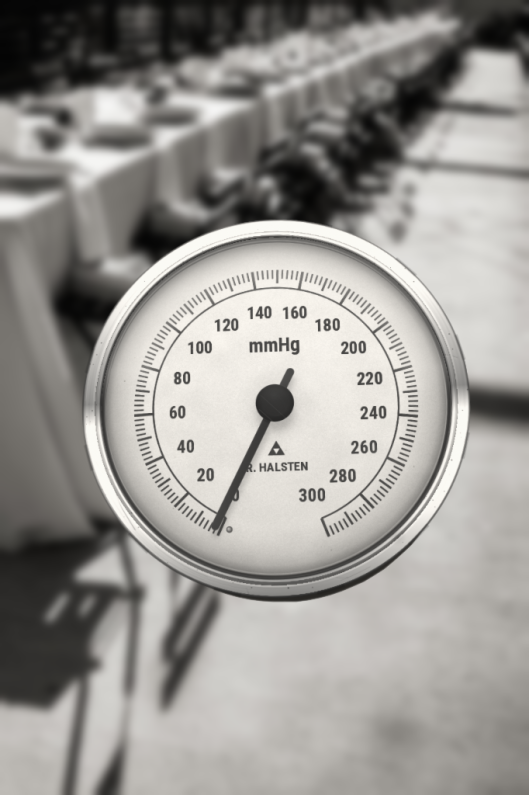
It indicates {"value": 2, "unit": "mmHg"}
